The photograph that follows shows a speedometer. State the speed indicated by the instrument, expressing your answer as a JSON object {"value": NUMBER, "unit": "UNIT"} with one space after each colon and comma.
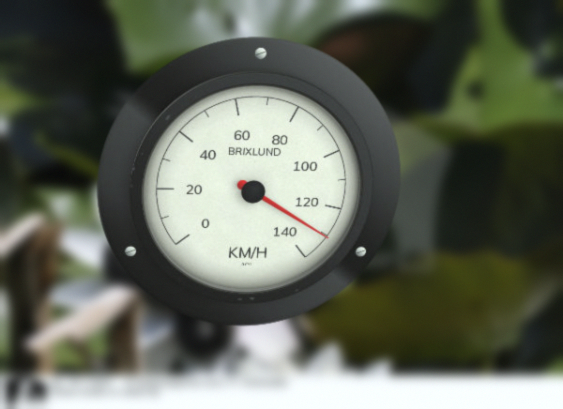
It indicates {"value": 130, "unit": "km/h"}
